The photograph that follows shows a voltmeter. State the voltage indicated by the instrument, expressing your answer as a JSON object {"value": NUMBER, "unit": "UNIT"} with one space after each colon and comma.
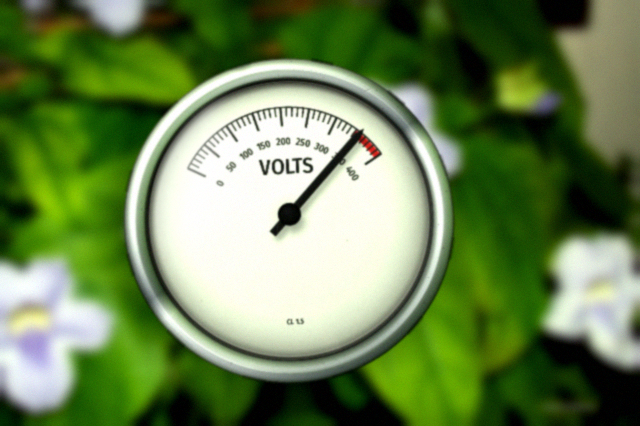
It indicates {"value": 350, "unit": "V"}
